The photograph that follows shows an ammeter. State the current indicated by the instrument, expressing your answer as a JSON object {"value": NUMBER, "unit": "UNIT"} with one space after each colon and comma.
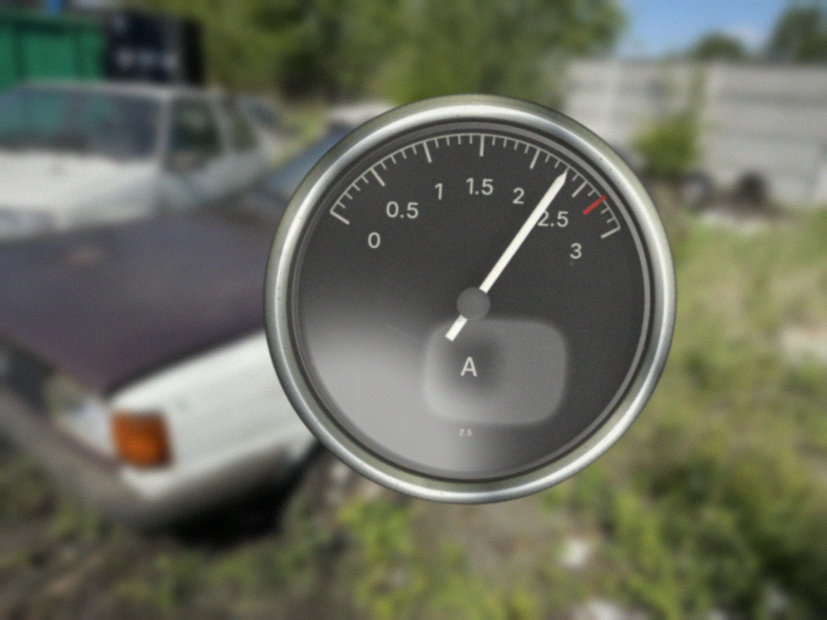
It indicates {"value": 2.3, "unit": "A"}
